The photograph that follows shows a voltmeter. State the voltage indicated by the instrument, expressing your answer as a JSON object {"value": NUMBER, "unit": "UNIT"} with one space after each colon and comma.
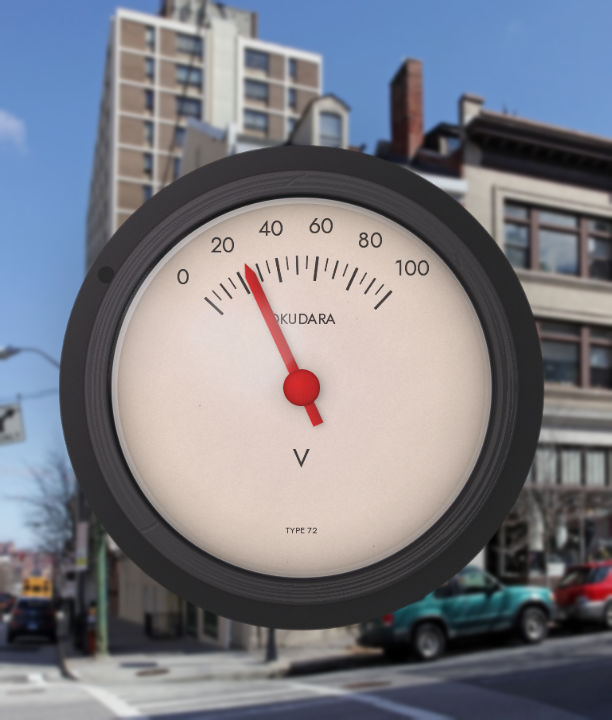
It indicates {"value": 25, "unit": "V"}
